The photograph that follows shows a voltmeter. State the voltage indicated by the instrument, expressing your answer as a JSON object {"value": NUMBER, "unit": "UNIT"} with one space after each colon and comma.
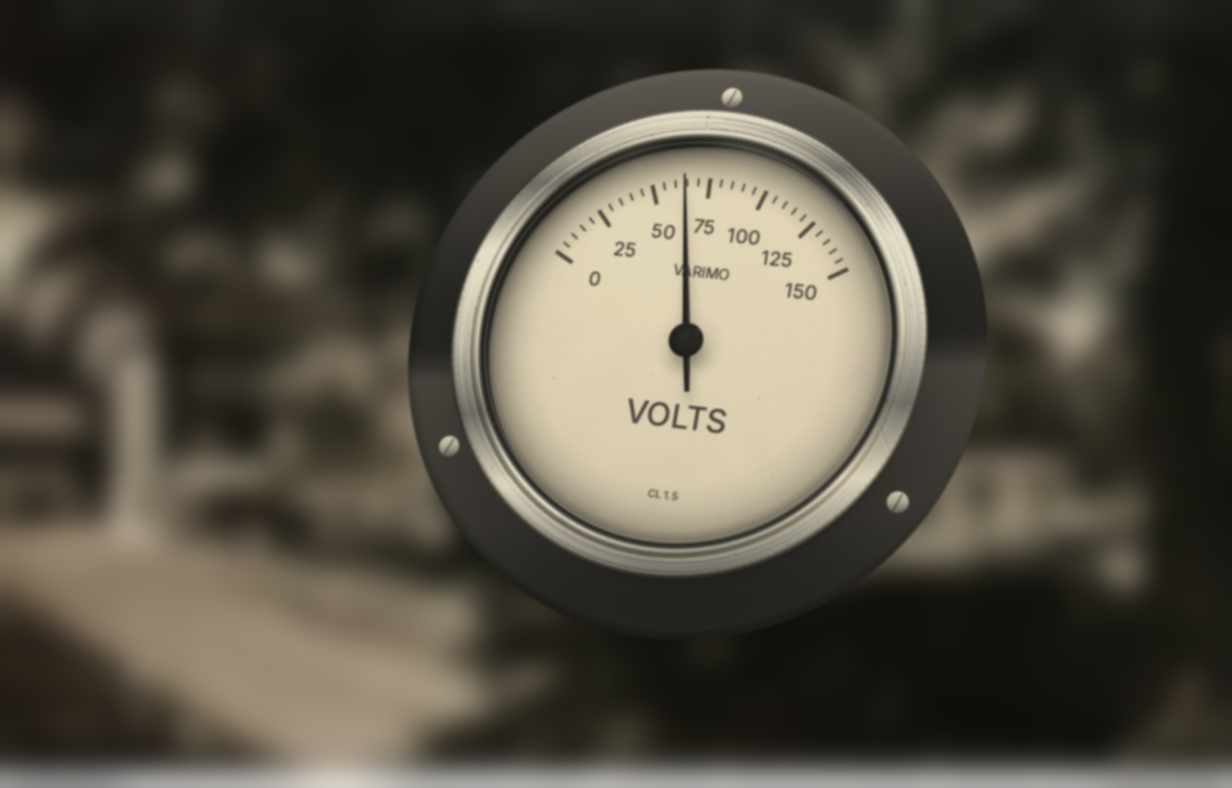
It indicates {"value": 65, "unit": "V"}
